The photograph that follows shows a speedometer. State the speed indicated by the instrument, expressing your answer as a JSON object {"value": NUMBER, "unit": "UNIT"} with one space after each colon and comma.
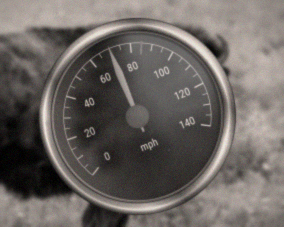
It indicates {"value": 70, "unit": "mph"}
